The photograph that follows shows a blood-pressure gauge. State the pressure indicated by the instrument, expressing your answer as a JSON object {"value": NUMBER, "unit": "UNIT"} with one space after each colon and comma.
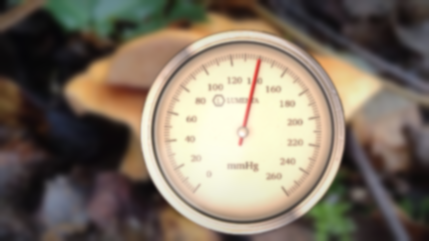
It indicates {"value": 140, "unit": "mmHg"}
